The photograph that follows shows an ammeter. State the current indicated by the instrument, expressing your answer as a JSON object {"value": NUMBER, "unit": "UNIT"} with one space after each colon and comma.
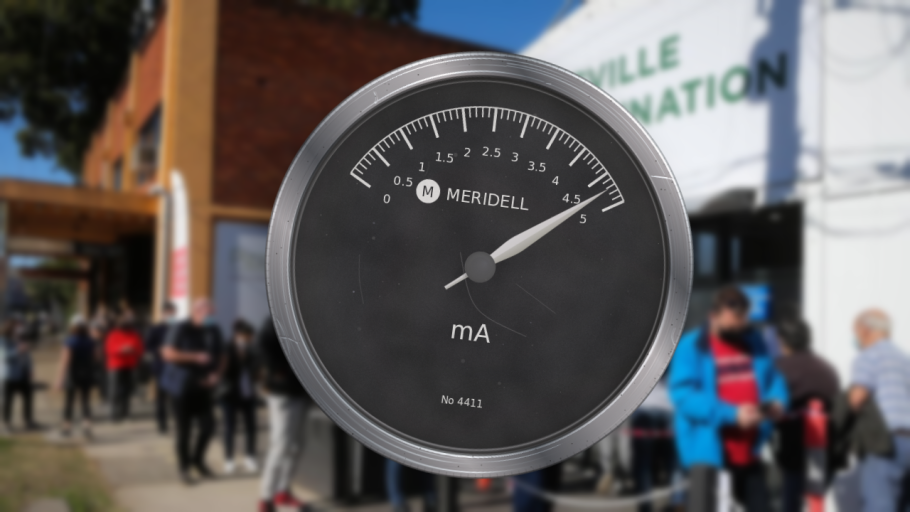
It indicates {"value": 4.7, "unit": "mA"}
